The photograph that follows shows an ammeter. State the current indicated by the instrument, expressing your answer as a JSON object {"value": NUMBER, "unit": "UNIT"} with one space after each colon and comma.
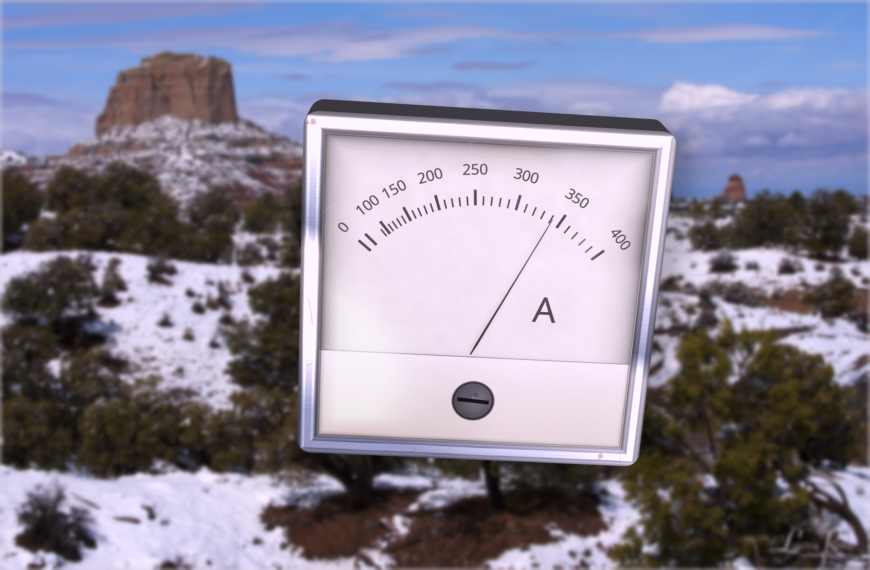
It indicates {"value": 340, "unit": "A"}
